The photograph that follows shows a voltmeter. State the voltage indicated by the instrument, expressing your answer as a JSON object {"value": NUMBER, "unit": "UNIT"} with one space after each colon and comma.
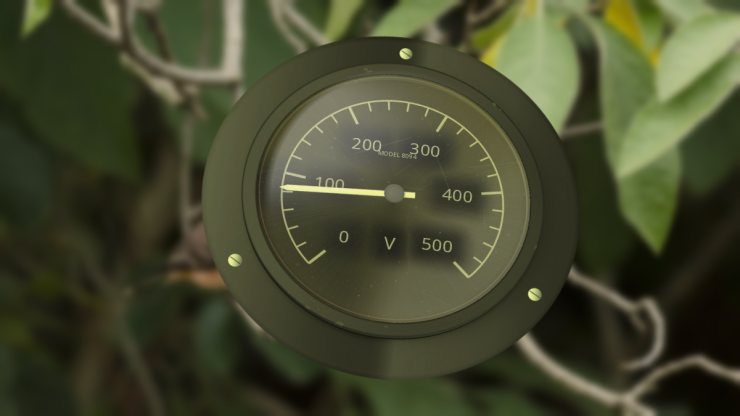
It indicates {"value": 80, "unit": "V"}
